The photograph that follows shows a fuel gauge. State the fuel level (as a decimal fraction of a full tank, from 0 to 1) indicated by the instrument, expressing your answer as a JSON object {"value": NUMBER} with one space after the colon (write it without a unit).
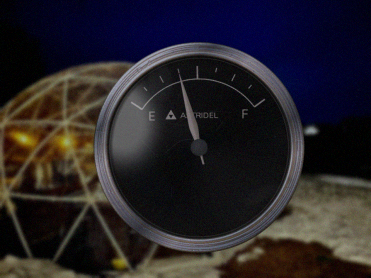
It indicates {"value": 0.375}
